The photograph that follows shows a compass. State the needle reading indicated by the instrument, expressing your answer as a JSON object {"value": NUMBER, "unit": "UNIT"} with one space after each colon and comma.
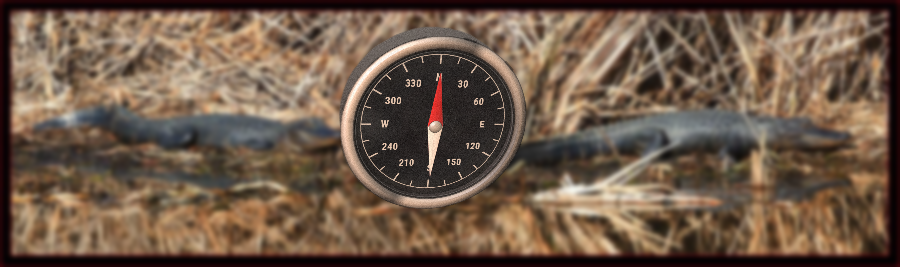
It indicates {"value": 0, "unit": "°"}
